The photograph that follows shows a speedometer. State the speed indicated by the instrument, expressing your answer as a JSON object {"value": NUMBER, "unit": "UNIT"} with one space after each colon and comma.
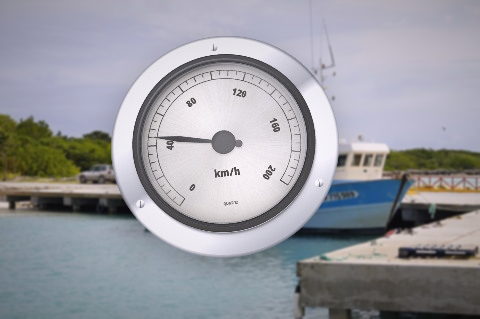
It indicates {"value": 45, "unit": "km/h"}
